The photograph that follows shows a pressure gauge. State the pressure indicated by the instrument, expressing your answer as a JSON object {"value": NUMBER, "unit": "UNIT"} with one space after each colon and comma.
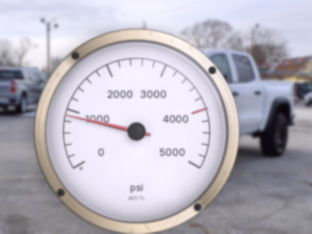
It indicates {"value": 900, "unit": "psi"}
